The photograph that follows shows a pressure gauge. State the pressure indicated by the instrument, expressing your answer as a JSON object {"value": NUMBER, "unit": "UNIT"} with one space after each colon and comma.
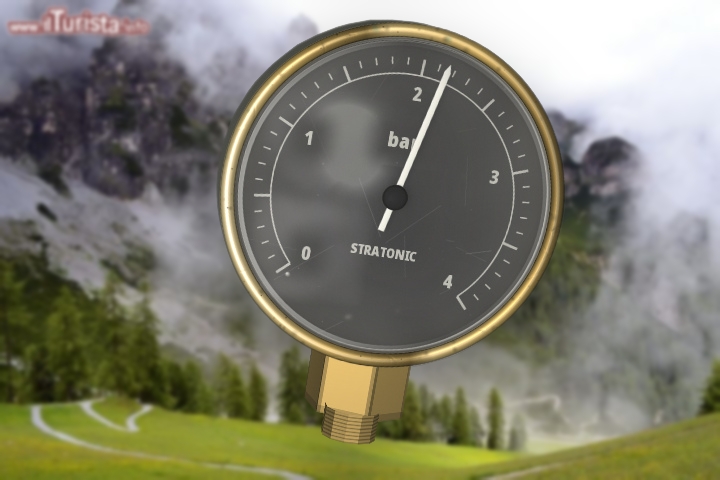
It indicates {"value": 2.15, "unit": "bar"}
